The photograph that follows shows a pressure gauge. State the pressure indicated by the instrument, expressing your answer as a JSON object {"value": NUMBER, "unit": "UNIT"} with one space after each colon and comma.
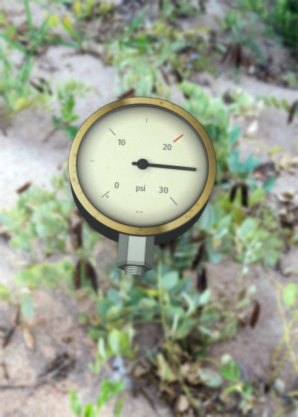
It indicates {"value": 25, "unit": "psi"}
